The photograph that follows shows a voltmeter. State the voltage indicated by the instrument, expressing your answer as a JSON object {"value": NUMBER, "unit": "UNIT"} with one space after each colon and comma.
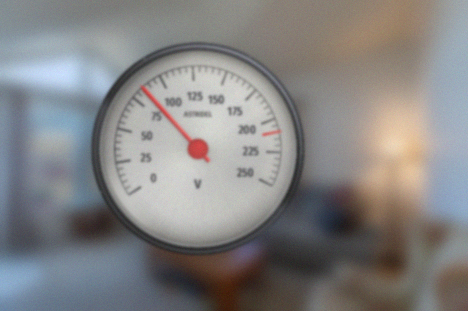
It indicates {"value": 85, "unit": "V"}
